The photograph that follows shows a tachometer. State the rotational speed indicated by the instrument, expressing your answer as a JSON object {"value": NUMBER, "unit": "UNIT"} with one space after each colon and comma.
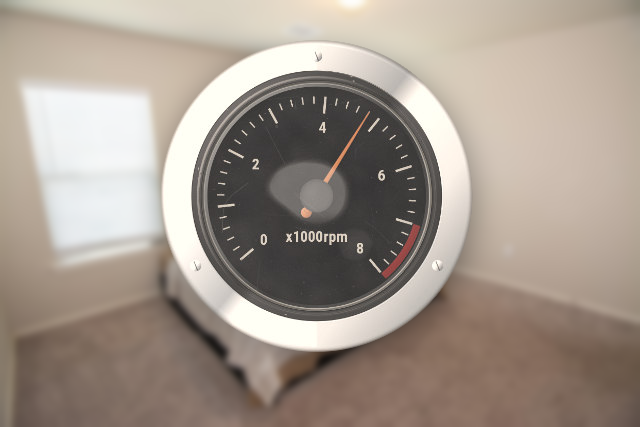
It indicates {"value": 4800, "unit": "rpm"}
